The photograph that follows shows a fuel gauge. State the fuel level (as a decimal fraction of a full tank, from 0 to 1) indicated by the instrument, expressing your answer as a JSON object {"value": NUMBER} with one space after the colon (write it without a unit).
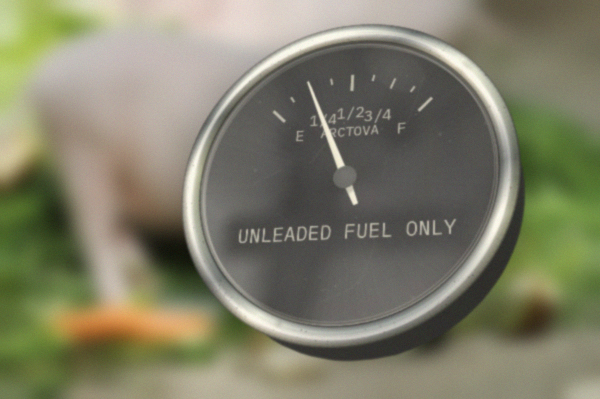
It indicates {"value": 0.25}
